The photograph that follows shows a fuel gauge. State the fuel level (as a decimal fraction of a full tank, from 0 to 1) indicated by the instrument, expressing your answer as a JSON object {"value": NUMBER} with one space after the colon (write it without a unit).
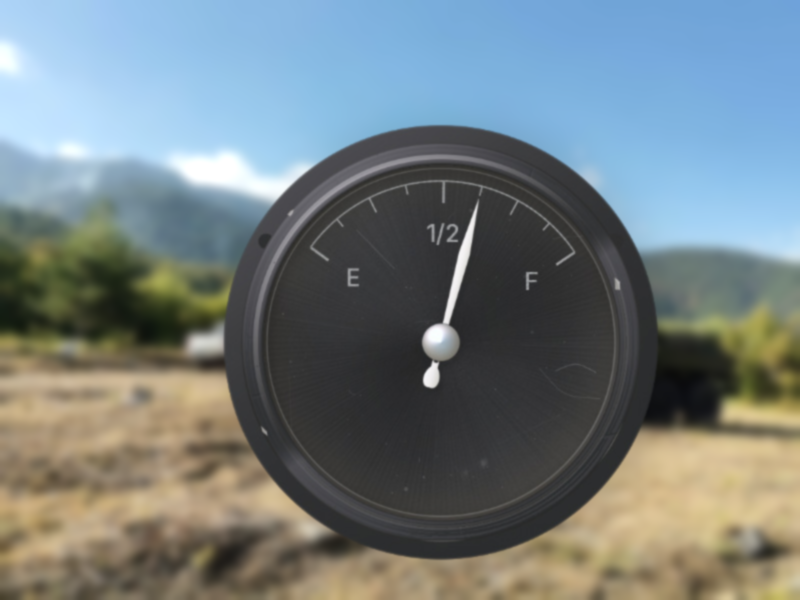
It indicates {"value": 0.625}
